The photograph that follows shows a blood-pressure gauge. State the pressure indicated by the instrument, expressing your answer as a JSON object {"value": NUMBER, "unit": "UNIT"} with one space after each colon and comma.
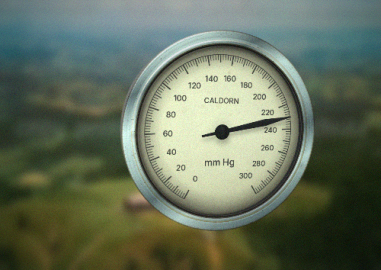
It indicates {"value": 230, "unit": "mmHg"}
